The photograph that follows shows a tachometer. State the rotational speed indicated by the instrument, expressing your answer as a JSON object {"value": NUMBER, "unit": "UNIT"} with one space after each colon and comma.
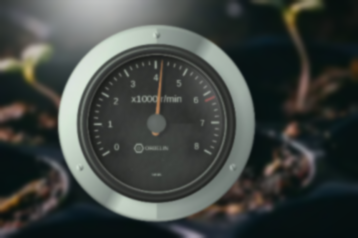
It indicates {"value": 4200, "unit": "rpm"}
